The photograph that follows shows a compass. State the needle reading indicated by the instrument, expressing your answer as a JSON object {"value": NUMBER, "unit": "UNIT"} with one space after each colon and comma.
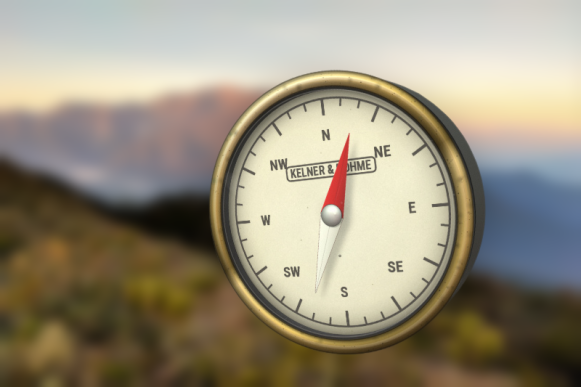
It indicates {"value": 20, "unit": "°"}
